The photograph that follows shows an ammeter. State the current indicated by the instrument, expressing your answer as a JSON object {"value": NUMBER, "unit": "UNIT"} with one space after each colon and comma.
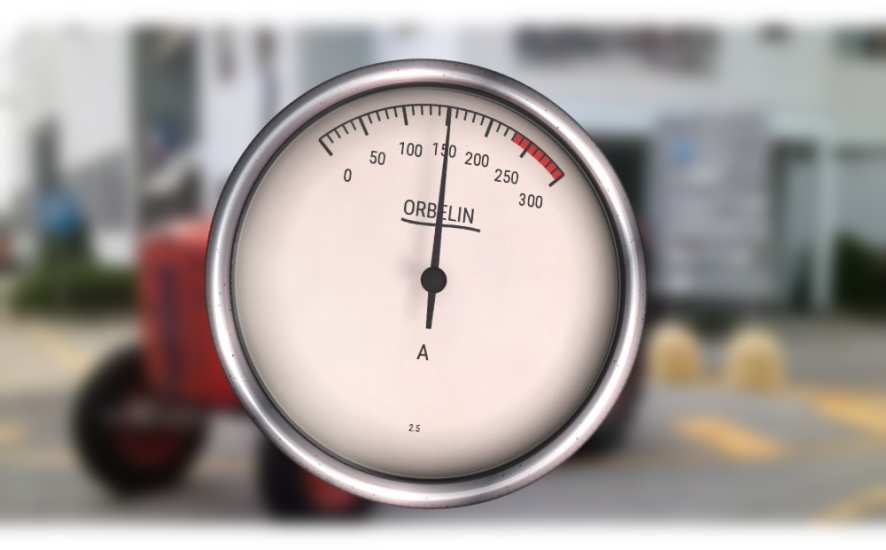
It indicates {"value": 150, "unit": "A"}
